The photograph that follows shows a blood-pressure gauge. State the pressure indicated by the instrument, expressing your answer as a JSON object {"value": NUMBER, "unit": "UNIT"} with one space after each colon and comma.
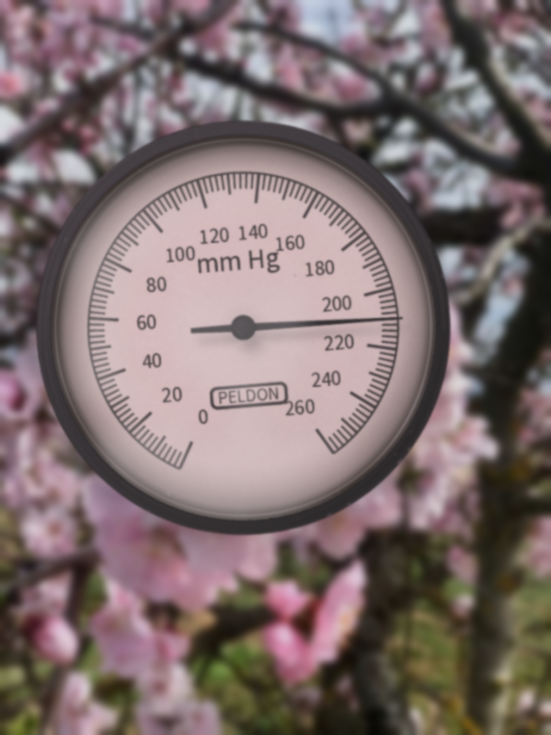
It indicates {"value": 210, "unit": "mmHg"}
